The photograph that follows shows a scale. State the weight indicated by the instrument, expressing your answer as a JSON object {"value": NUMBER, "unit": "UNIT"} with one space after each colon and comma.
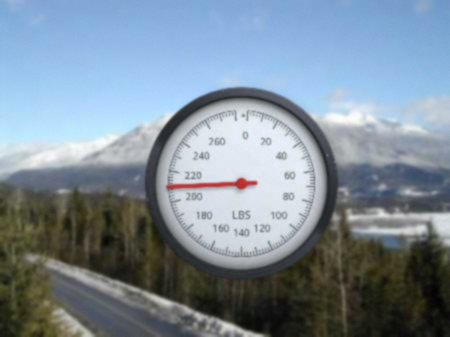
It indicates {"value": 210, "unit": "lb"}
